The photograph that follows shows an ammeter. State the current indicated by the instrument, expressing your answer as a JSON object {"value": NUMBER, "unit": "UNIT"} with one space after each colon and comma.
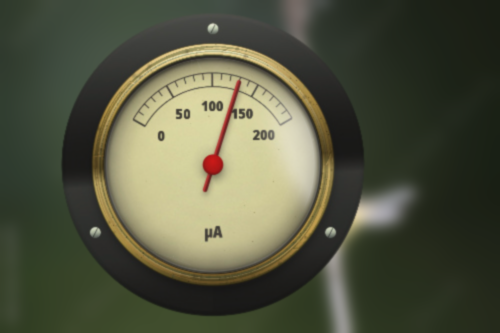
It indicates {"value": 130, "unit": "µA"}
